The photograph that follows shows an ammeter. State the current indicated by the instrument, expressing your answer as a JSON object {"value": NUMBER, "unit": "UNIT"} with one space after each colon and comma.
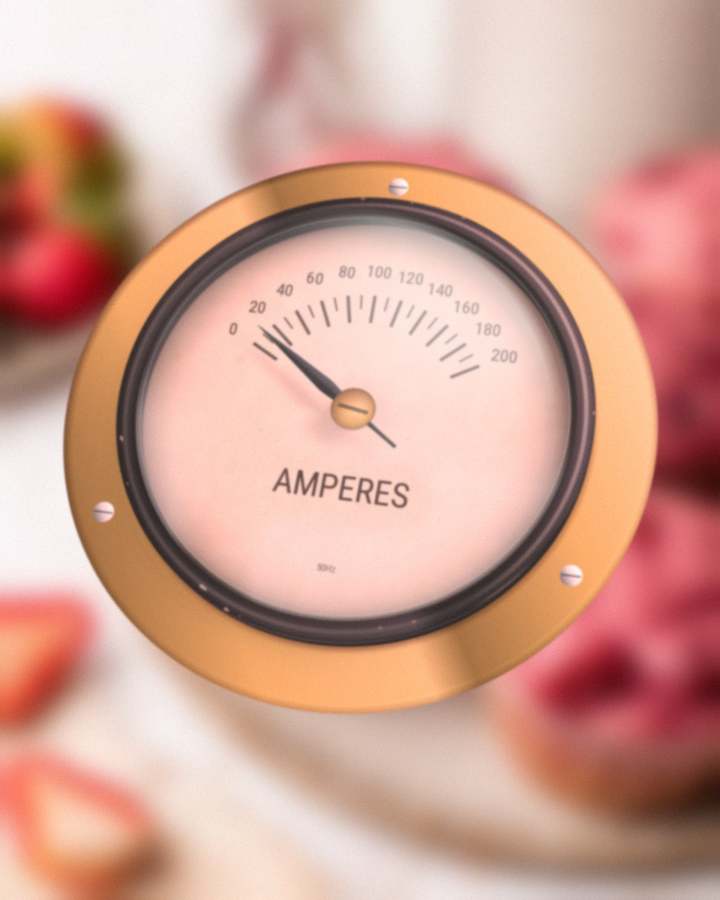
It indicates {"value": 10, "unit": "A"}
